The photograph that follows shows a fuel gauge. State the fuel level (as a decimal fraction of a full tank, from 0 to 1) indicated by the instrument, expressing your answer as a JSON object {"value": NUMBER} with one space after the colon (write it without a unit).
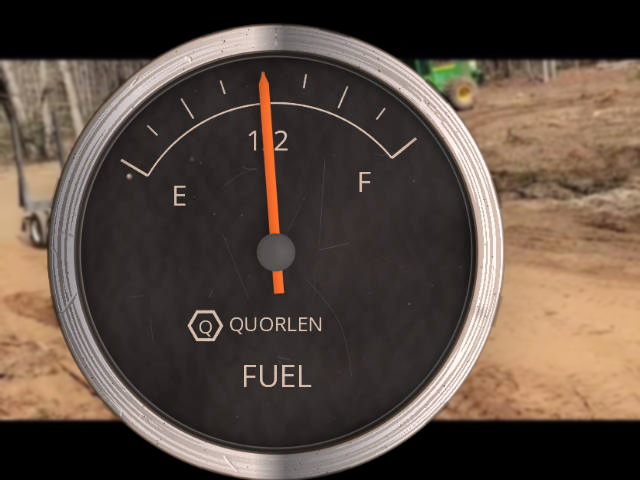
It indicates {"value": 0.5}
